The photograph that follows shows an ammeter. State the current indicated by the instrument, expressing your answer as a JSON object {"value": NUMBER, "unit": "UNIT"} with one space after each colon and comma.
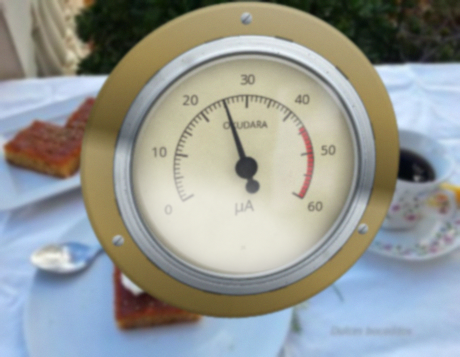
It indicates {"value": 25, "unit": "µA"}
